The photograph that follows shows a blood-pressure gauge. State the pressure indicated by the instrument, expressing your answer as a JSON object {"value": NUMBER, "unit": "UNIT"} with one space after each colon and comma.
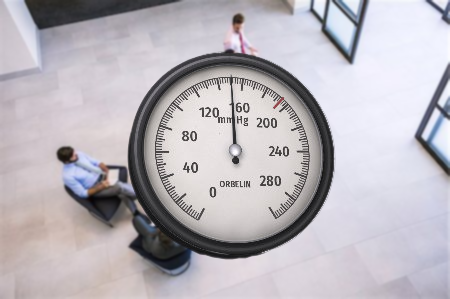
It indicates {"value": 150, "unit": "mmHg"}
